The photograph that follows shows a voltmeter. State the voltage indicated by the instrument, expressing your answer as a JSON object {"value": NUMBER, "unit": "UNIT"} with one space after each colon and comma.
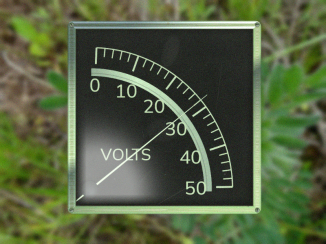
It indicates {"value": 28, "unit": "V"}
